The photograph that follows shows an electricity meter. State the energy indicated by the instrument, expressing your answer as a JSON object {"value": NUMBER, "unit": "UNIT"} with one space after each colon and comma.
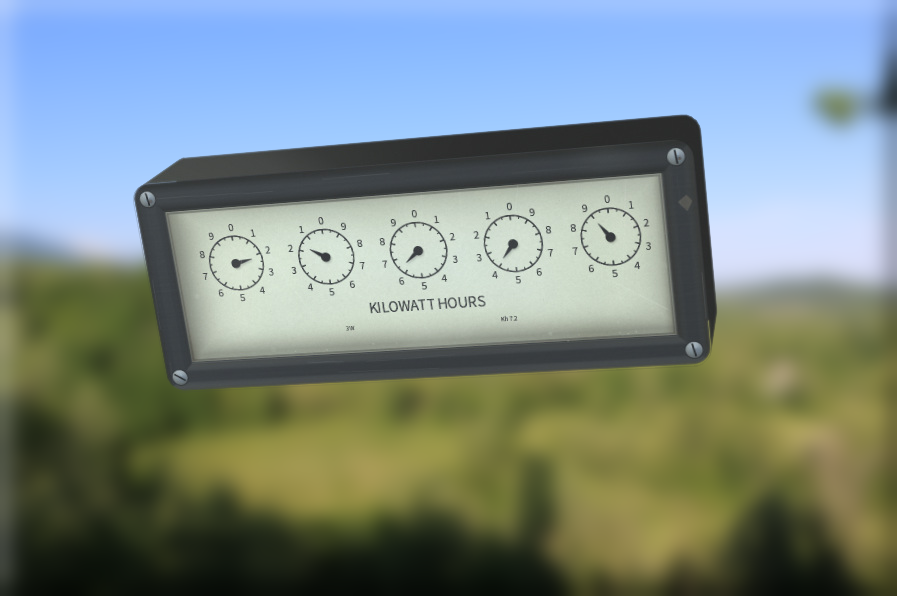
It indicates {"value": 21639, "unit": "kWh"}
